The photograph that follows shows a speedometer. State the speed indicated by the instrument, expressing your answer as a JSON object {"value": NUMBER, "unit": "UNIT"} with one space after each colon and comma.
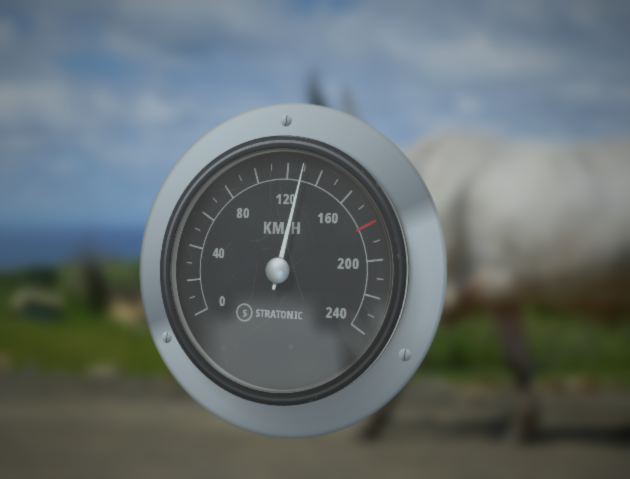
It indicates {"value": 130, "unit": "km/h"}
